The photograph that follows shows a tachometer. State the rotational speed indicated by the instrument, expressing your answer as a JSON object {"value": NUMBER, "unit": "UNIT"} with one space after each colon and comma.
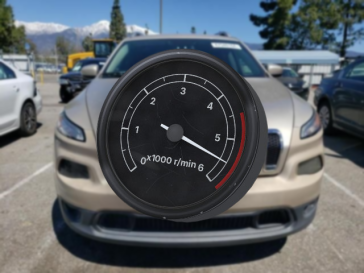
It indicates {"value": 5500, "unit": "rpm"}
